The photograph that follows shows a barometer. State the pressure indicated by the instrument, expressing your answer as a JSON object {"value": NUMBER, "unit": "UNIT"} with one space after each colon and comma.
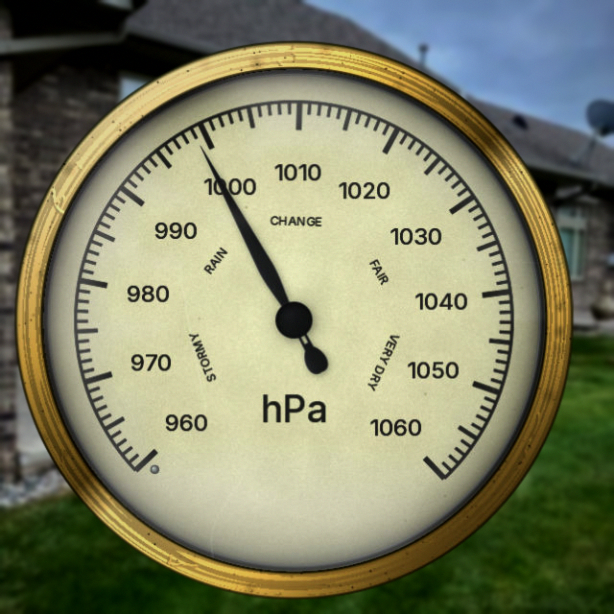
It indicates {"value": 999, "unit": "hPa"}
